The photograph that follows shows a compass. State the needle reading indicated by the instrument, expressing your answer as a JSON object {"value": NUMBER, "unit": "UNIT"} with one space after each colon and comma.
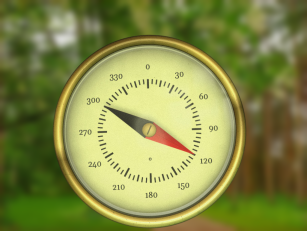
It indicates {"value": 120, "unit": "°"}
